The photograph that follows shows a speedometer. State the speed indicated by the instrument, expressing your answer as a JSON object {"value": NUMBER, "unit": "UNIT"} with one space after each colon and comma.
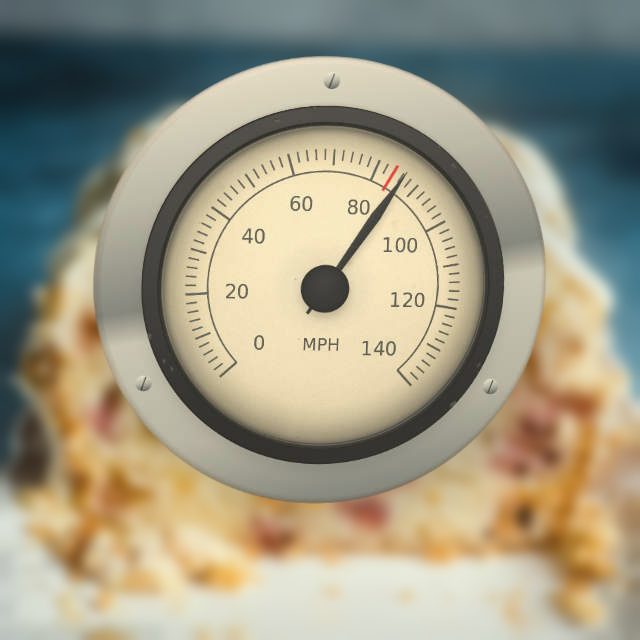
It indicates {"value": 86, "unit": "mph"}
